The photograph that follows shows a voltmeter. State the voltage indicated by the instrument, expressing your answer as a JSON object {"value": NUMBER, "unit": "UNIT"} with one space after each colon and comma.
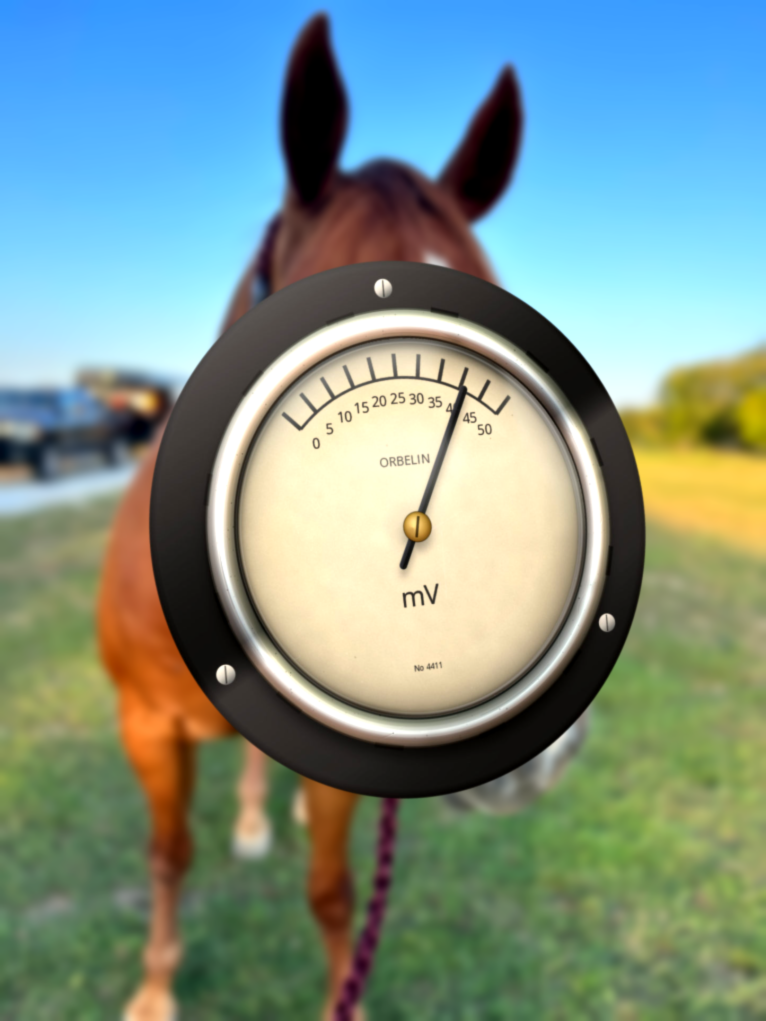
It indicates {"value": 40, "unit": "mV"}
